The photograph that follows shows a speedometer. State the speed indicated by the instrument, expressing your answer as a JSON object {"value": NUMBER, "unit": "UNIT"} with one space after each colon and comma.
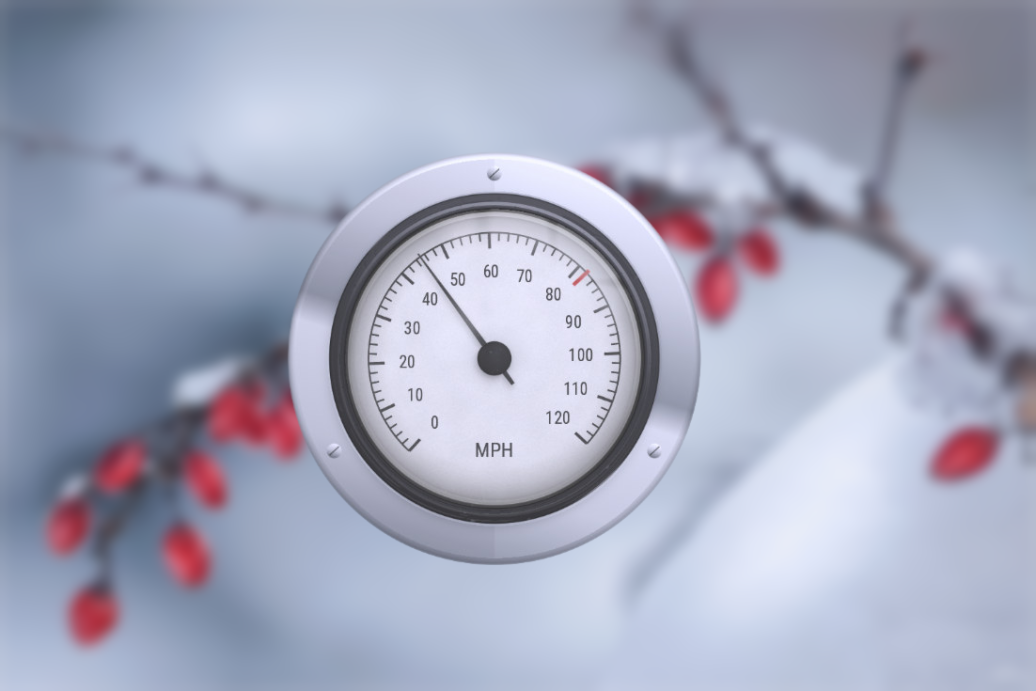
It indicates {"value": 45, "unit": "mph"}
